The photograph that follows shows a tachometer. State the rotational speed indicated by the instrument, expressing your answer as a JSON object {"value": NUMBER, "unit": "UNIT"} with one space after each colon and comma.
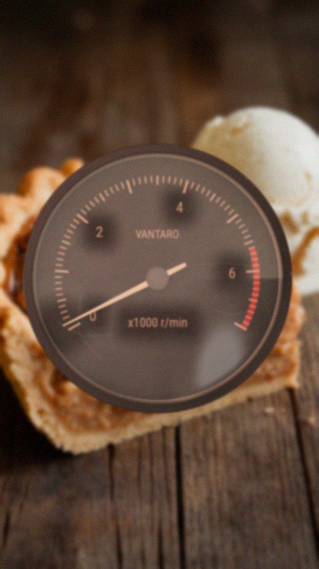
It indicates {"value": 100, "unit": "rpm"}
